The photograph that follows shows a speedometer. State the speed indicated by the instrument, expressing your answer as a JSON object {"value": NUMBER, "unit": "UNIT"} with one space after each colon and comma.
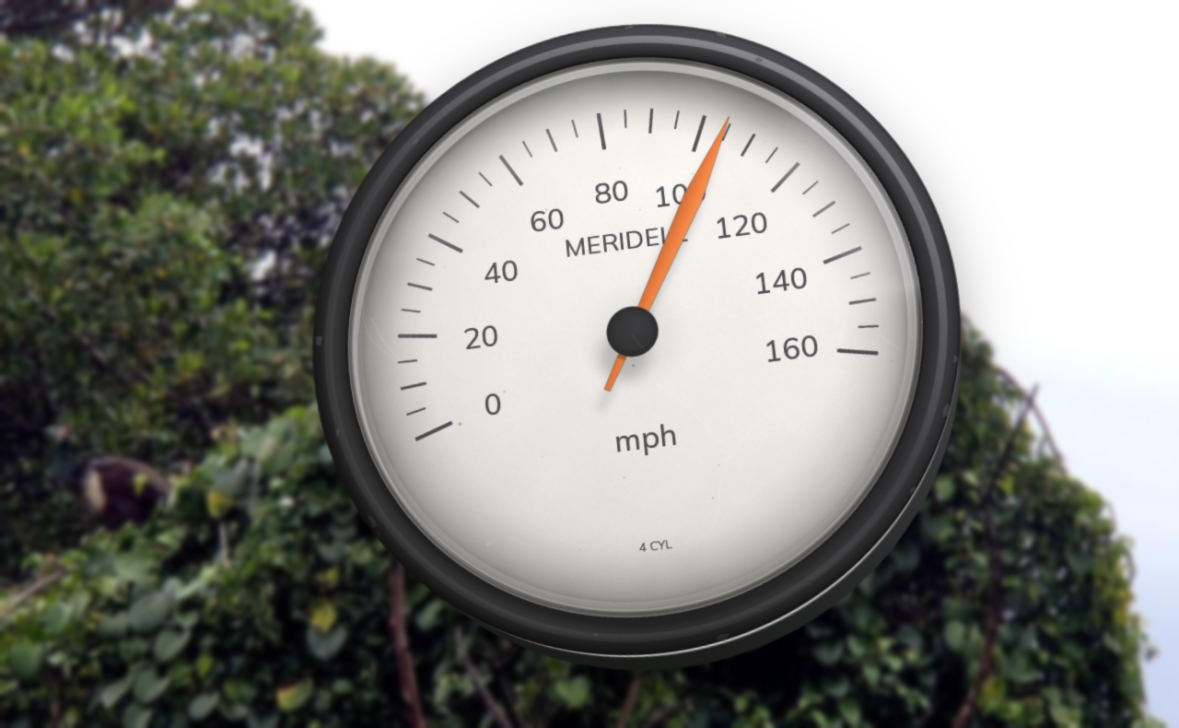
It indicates {"value": 105, "unit": "mph"}
